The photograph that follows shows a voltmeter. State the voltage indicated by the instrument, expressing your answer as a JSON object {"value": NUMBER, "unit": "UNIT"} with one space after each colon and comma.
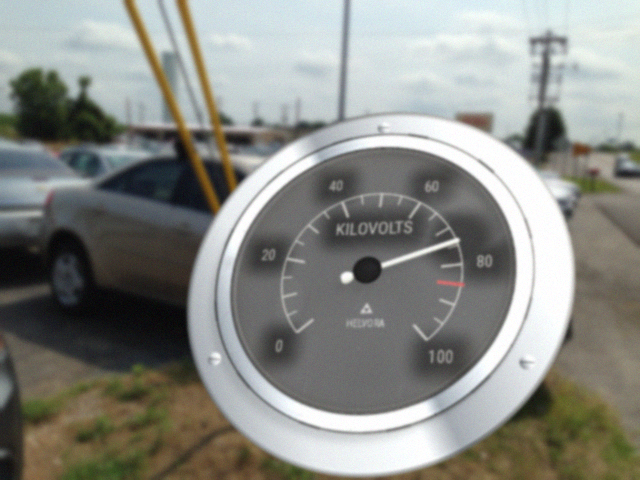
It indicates {"value": 75, "unit": "kV"}
